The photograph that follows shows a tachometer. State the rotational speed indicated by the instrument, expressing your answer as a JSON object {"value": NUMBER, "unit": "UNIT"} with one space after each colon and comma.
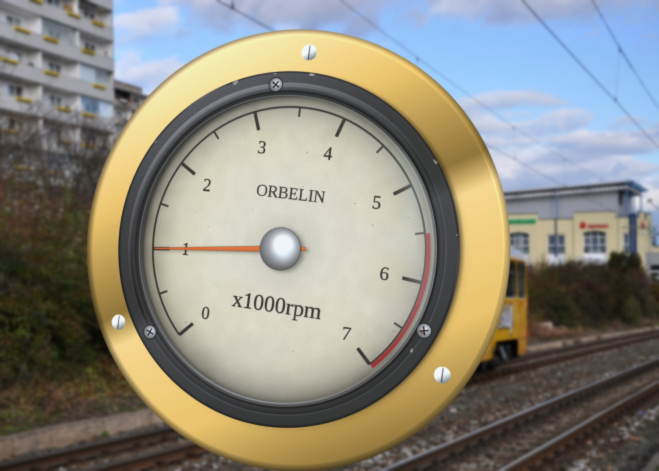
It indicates {"value": 1000, "unit": "rpm"}
